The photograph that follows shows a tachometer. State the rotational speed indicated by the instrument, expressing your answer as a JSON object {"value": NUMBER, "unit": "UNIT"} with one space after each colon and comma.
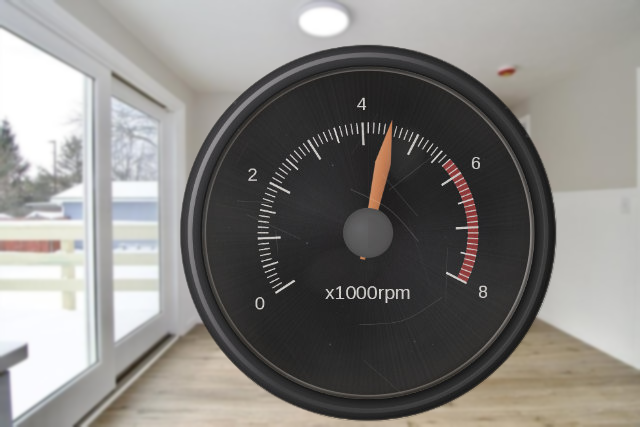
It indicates {"value": 4500, "unit": "rpm"}
